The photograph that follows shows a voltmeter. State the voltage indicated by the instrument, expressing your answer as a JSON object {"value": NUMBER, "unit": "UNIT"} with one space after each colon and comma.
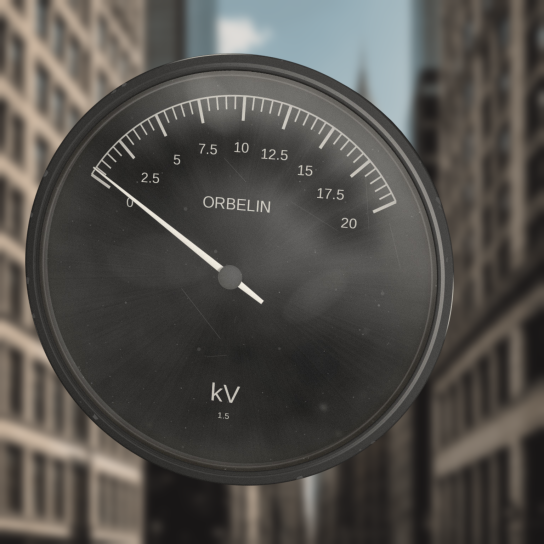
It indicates {"value": 0.5, "unit": "kV"}
